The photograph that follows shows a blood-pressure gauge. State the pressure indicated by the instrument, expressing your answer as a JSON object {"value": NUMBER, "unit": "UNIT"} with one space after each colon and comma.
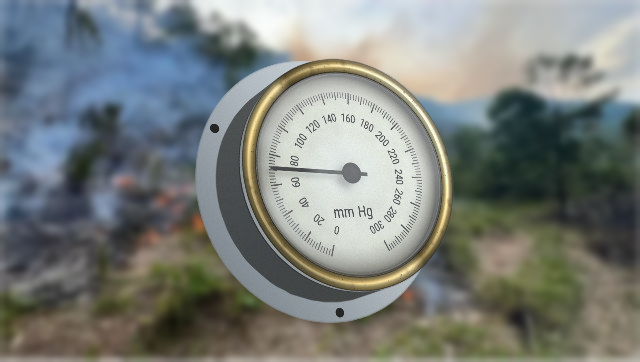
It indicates {"value": 70, "unit": "mmHg"}
